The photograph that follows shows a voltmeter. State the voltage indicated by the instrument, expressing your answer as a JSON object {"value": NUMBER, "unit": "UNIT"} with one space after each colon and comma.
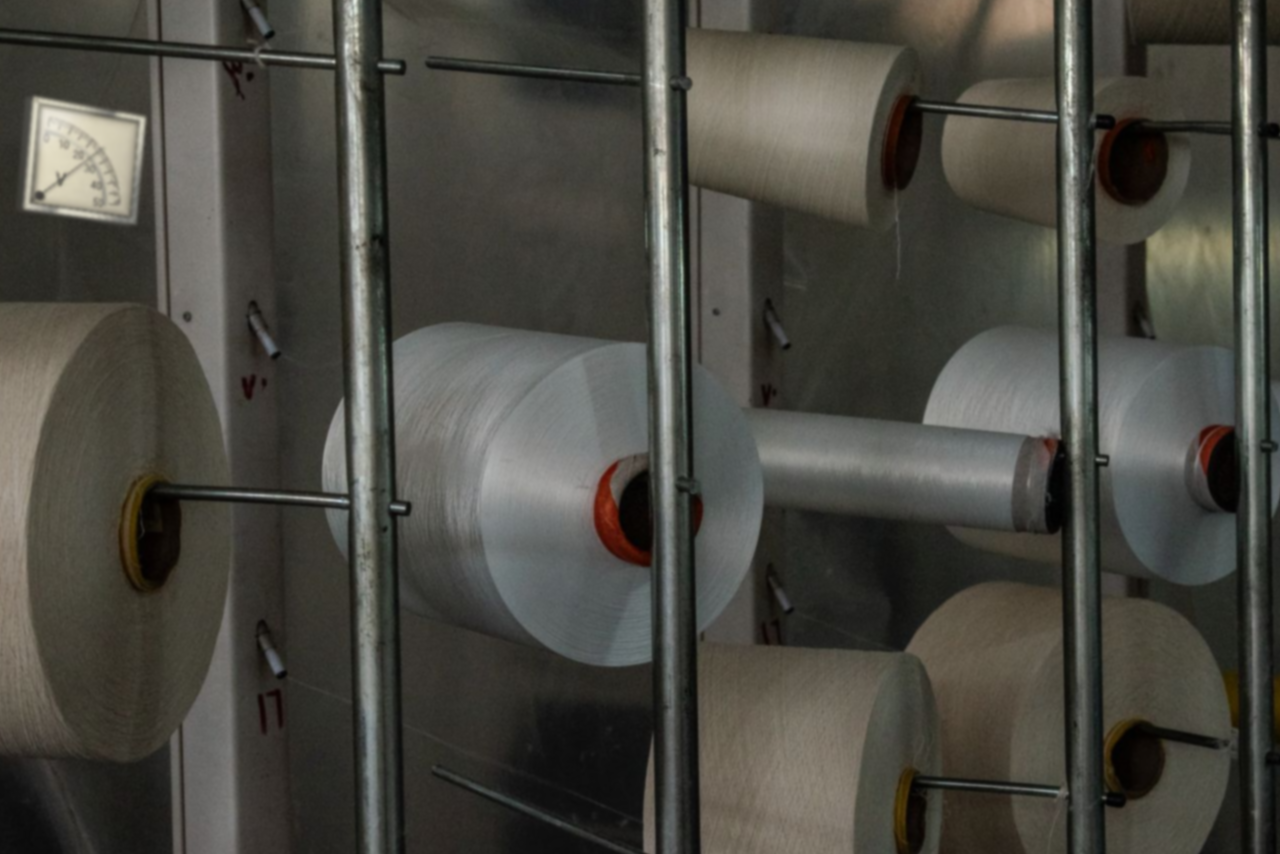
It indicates {"value": 25, "unit": "V"}
